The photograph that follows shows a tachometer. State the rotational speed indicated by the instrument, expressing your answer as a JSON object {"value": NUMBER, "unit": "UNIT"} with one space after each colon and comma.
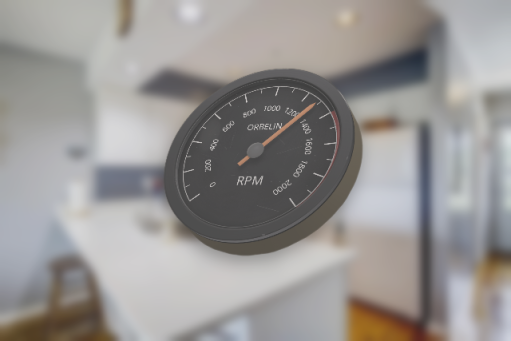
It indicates {"value": 1300, "unit": "rpm"}
